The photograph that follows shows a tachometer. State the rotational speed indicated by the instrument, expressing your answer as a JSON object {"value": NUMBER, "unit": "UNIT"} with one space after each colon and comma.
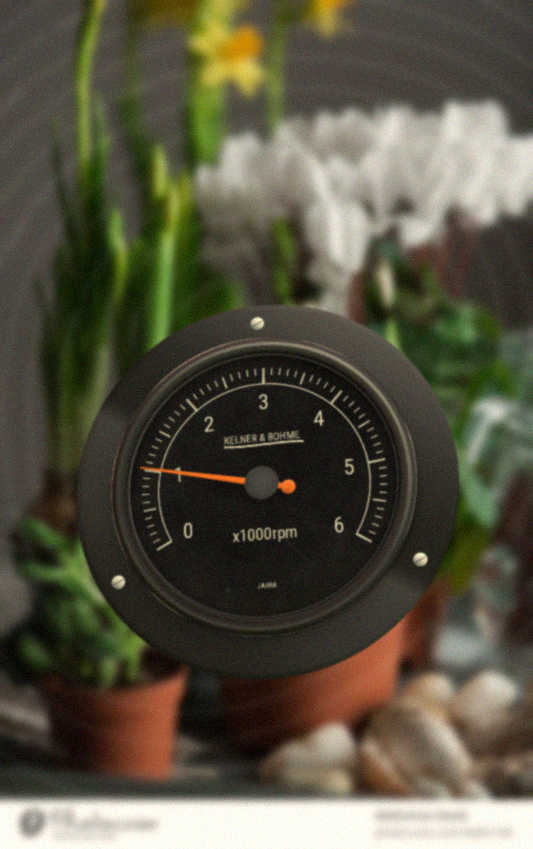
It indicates {"value": 1000, "unit": "rpm"}
